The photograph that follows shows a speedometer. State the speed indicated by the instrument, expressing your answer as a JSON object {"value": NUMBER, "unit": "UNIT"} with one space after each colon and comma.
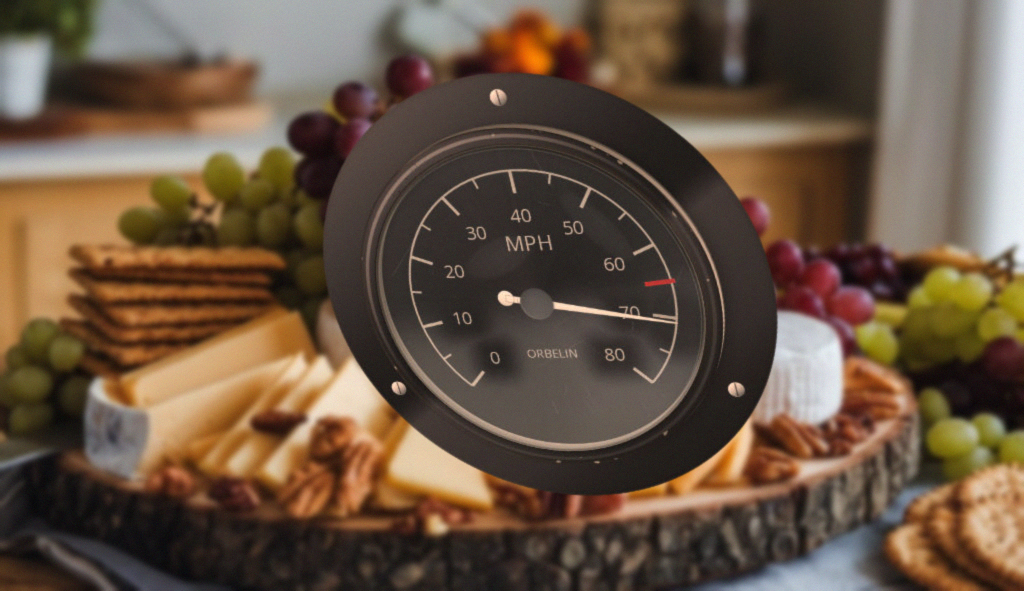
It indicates {"value": 70, "unit": "mph"}
